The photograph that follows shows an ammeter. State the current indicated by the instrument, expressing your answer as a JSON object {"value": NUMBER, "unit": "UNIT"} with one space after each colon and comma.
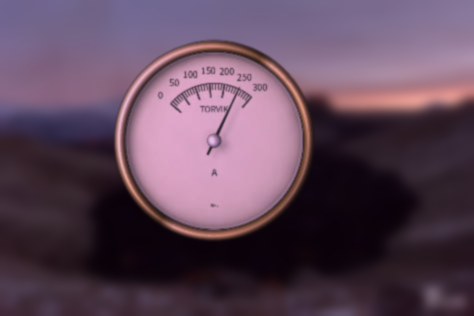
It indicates {"value": 250, "unit": "A"}
